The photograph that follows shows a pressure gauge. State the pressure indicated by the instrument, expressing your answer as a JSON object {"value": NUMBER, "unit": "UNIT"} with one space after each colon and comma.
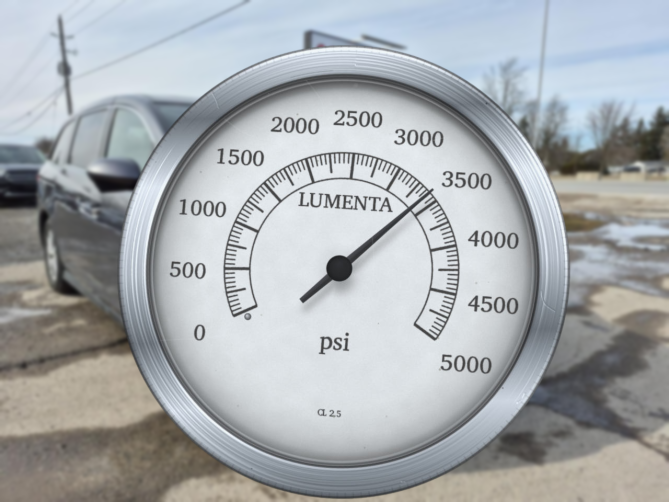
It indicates {"value": 3400, "unit": "psi"}
